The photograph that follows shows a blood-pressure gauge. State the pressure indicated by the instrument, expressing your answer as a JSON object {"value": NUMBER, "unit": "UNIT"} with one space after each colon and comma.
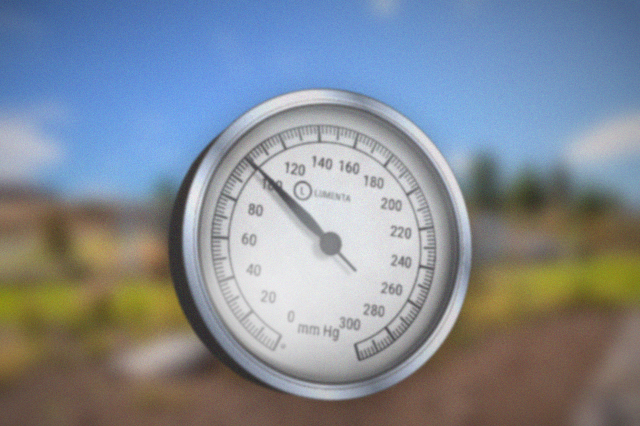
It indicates {"value": 100, "unit": "mmHg"}
